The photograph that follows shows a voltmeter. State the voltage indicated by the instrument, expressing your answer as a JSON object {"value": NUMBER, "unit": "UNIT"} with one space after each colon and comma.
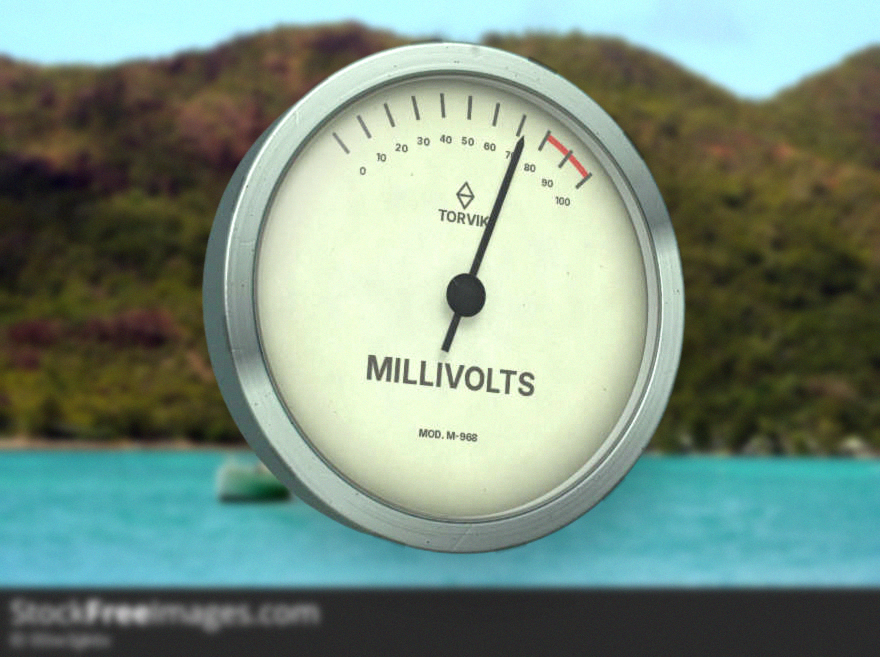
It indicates {"value": 70, "unit": "mV"}
